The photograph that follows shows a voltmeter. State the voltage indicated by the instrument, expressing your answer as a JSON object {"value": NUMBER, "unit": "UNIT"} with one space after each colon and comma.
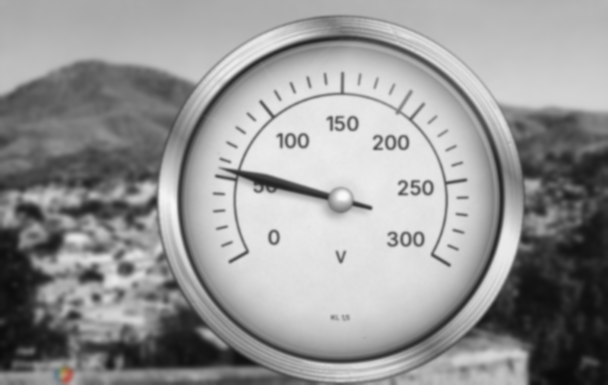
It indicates {"value": 55, "unit": "V"}
